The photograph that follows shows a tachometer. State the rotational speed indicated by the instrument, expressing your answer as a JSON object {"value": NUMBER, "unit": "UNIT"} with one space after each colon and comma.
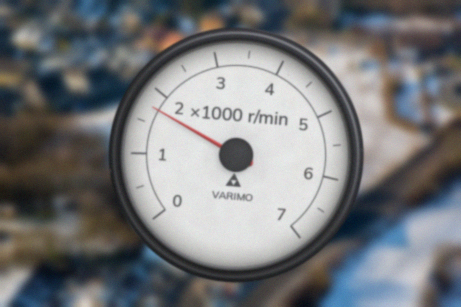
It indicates {"value": 1750, "unit": "rpm"}
